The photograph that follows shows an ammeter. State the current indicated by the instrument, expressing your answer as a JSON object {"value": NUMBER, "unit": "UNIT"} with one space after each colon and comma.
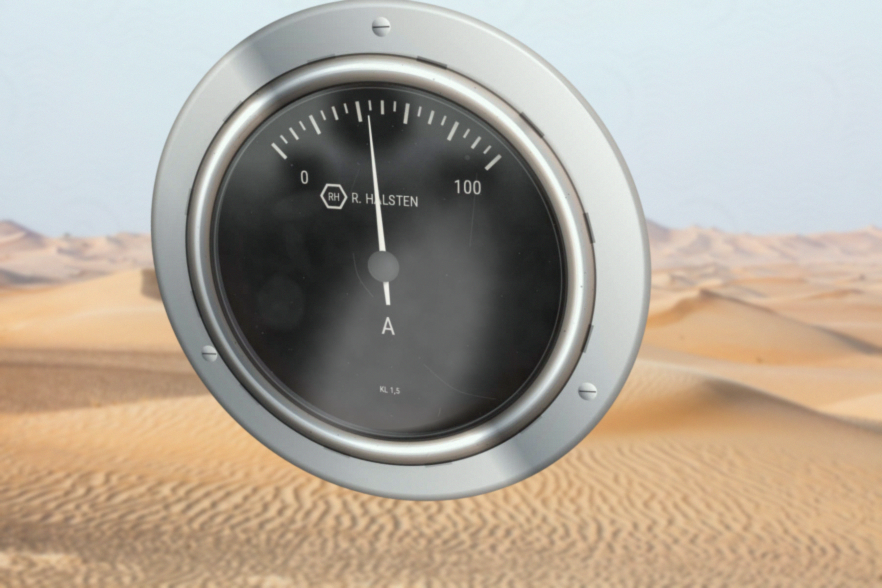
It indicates {"value": 45, "unit": "A"}
